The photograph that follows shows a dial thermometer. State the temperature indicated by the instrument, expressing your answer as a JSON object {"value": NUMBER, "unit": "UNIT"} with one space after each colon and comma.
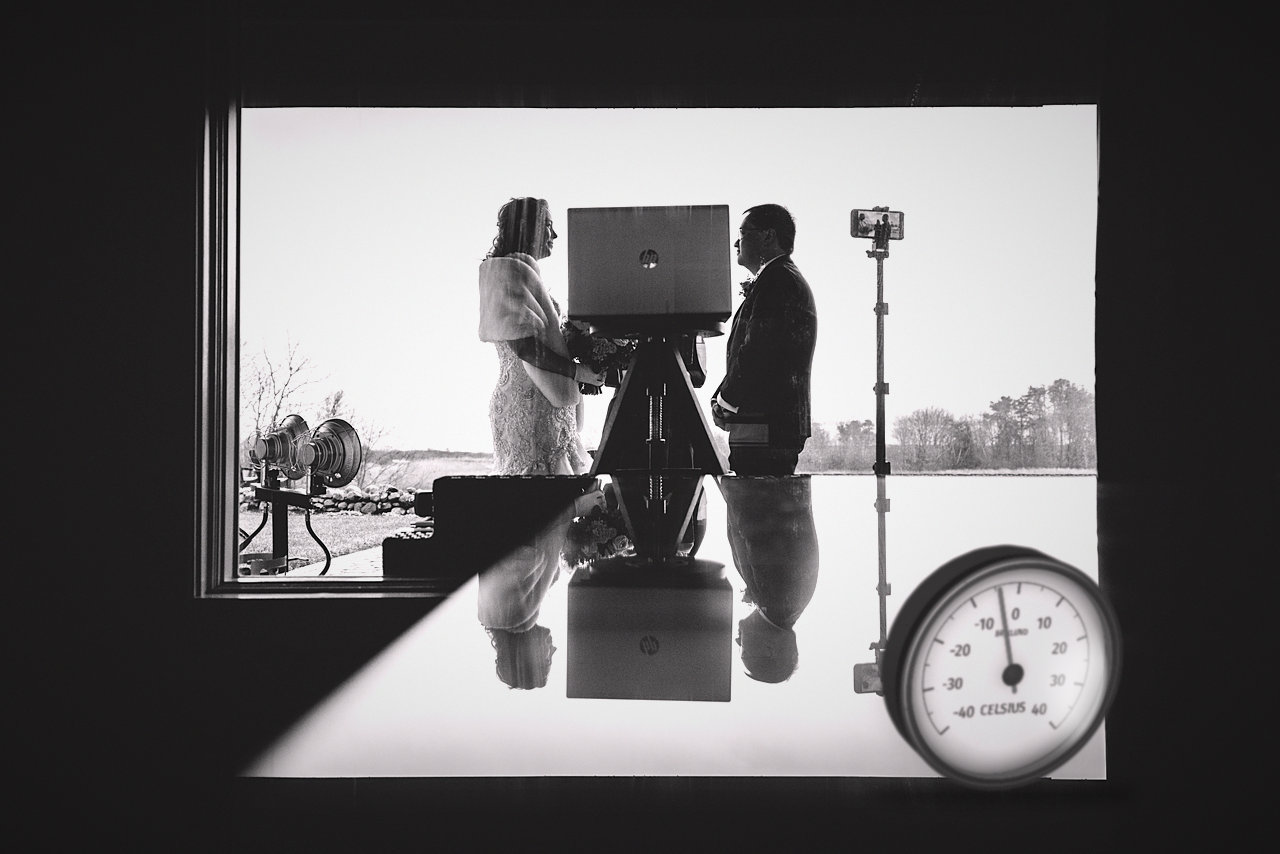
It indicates {"value": -5, "unit": "°C"}
